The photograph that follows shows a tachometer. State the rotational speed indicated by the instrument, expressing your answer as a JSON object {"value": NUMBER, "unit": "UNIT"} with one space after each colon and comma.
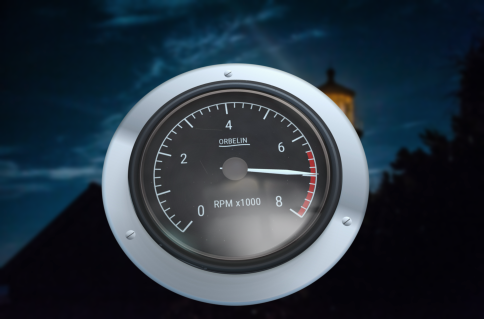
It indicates {"value": 7000, "unit": "rpm"}
